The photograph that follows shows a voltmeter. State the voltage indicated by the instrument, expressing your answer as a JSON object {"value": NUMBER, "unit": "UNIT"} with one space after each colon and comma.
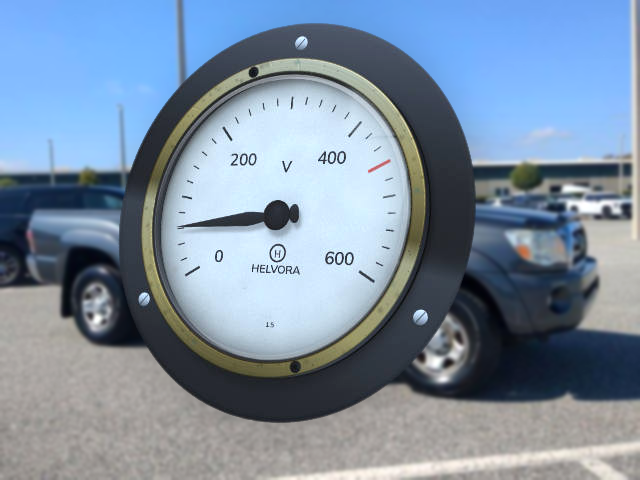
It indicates {"value": 60, "unit": "V"}
